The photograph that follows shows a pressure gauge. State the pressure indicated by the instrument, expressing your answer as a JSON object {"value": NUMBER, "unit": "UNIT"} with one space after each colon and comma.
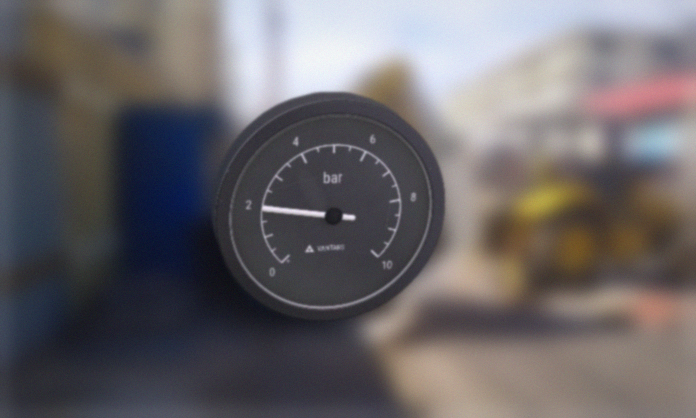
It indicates {"value": 2, "unit": "bar"}
